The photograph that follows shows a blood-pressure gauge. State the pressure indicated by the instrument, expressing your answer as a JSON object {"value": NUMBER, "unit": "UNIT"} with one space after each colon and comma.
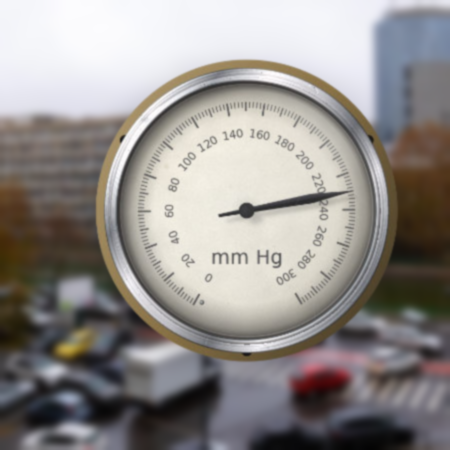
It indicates {"value": 230, "unit": "mmHg"}
